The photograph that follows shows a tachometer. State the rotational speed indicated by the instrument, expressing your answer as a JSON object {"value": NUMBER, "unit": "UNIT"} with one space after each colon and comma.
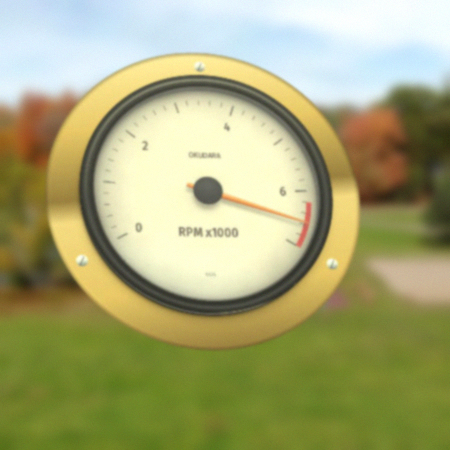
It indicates {"value": 6600, "unit": "rpm"}
